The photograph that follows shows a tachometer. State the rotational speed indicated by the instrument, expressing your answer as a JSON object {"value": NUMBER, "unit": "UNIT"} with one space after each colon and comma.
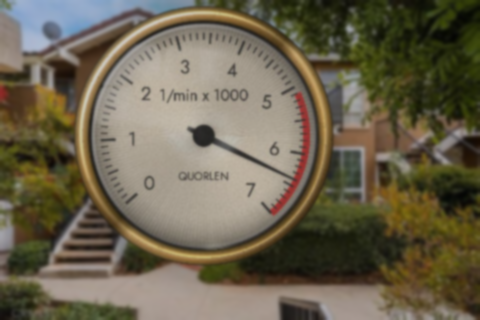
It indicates {"value": 6400, "unit": "rpm"}
